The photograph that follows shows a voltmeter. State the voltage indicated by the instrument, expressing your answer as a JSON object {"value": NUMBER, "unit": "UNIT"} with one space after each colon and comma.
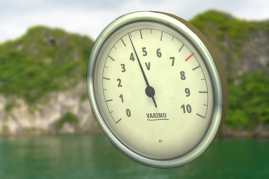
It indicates {"value": 4.5, "unit": "V"}
